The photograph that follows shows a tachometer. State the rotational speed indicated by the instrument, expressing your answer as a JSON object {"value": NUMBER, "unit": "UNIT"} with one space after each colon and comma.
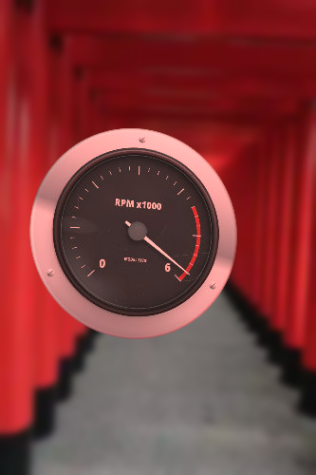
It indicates {"value": 5800, "unit": "rpm"}
